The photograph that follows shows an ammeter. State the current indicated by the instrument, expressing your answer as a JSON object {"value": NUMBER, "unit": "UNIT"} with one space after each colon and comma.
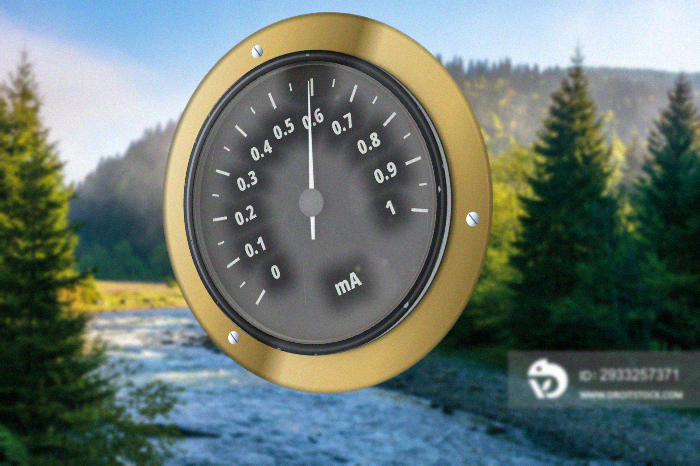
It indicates {"value": 0.6, "unit": "mA"}
